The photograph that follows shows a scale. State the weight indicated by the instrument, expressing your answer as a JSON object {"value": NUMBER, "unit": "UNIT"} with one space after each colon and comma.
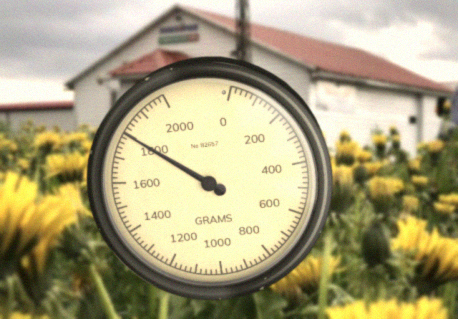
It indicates {"value": 1800, "unit": "g"}
